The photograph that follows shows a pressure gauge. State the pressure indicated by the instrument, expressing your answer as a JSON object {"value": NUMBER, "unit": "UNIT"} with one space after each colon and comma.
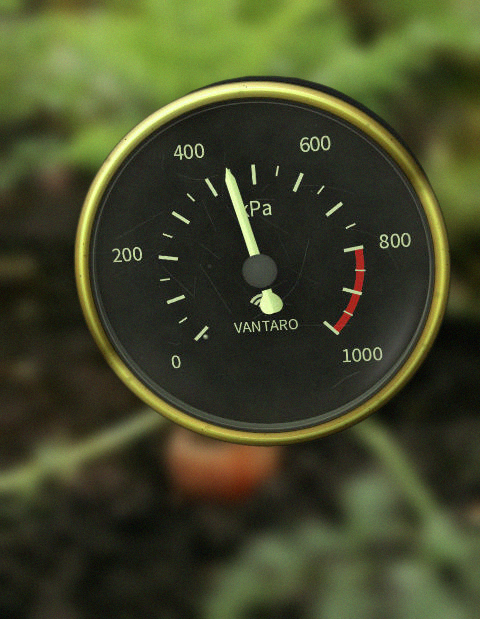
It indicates {"value": 450, "unit": "kPa"}
